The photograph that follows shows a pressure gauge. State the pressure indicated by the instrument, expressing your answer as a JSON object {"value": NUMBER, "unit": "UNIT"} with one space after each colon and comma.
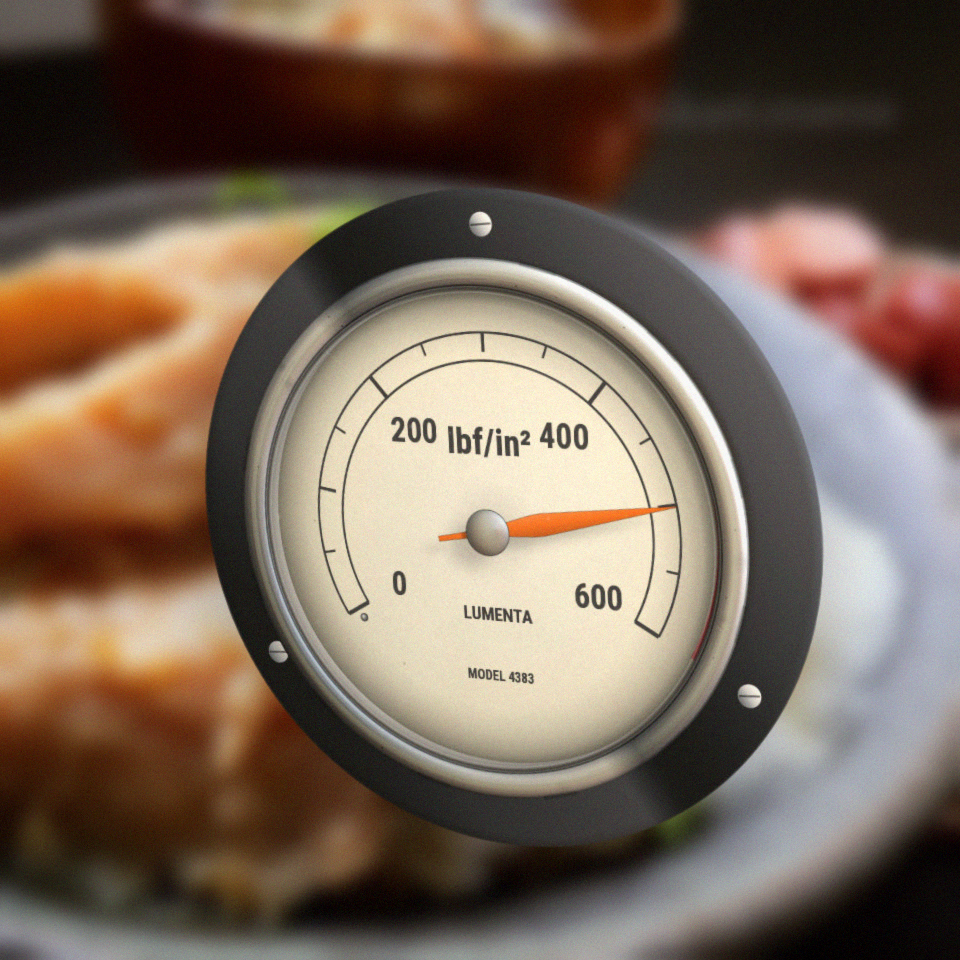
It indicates {"value": 500, "unit": "psi"}
